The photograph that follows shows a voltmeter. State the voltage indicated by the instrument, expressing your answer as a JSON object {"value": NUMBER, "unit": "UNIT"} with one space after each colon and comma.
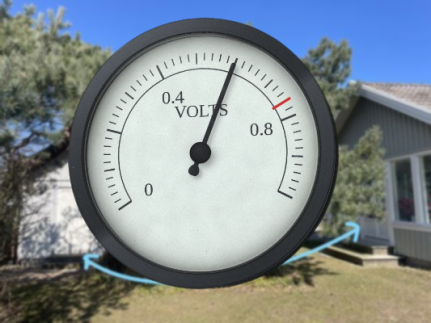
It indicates {"value": 0.6, "unit": "V"}
